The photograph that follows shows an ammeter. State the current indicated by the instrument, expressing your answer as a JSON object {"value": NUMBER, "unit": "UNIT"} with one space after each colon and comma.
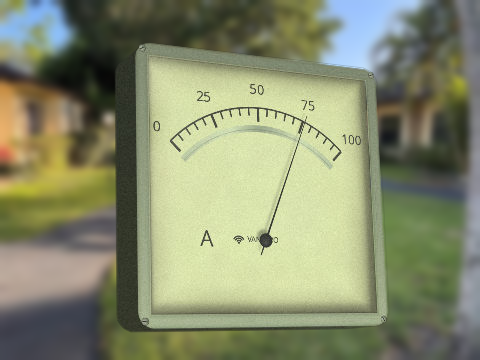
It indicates {"value": 75, "unit": "A"}
